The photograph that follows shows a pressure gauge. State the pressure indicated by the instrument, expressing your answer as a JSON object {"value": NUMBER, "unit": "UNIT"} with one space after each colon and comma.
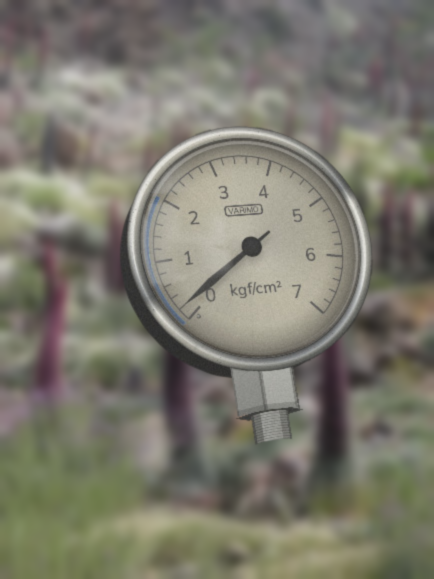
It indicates {"value": 0.2, "unit": "kg/cm²"}
